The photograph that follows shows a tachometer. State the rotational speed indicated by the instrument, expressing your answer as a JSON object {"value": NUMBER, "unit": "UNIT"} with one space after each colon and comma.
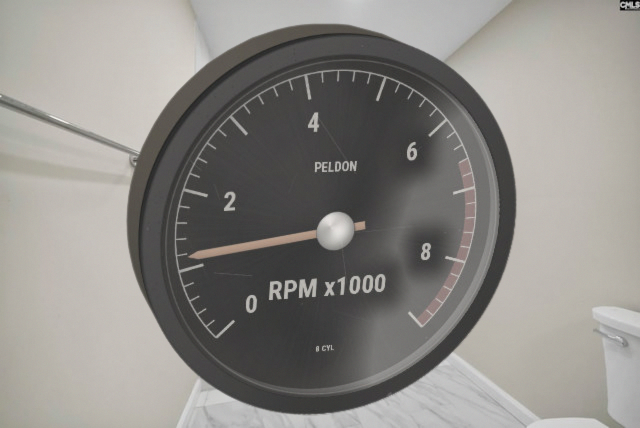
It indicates {"value": 1200, "unit": "rpm"}
